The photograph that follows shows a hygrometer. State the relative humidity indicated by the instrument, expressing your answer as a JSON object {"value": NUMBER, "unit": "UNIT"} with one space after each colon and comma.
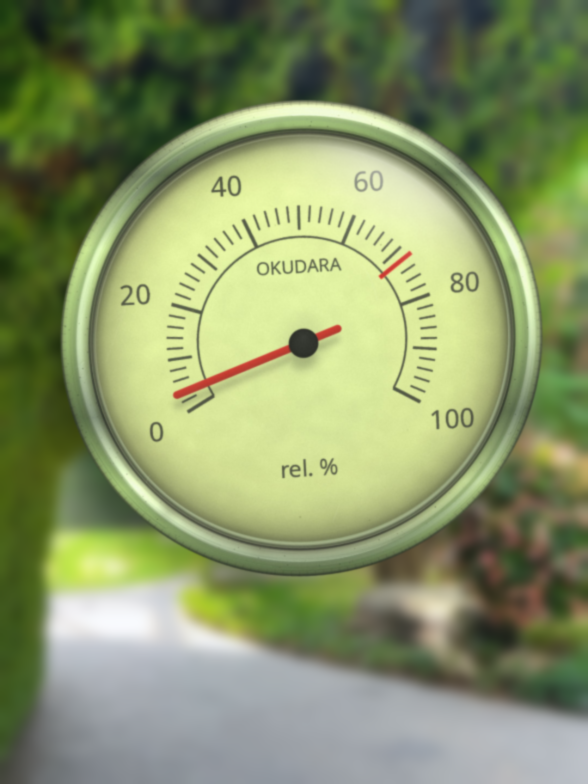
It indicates {"value": 4, "unit": "%"}
